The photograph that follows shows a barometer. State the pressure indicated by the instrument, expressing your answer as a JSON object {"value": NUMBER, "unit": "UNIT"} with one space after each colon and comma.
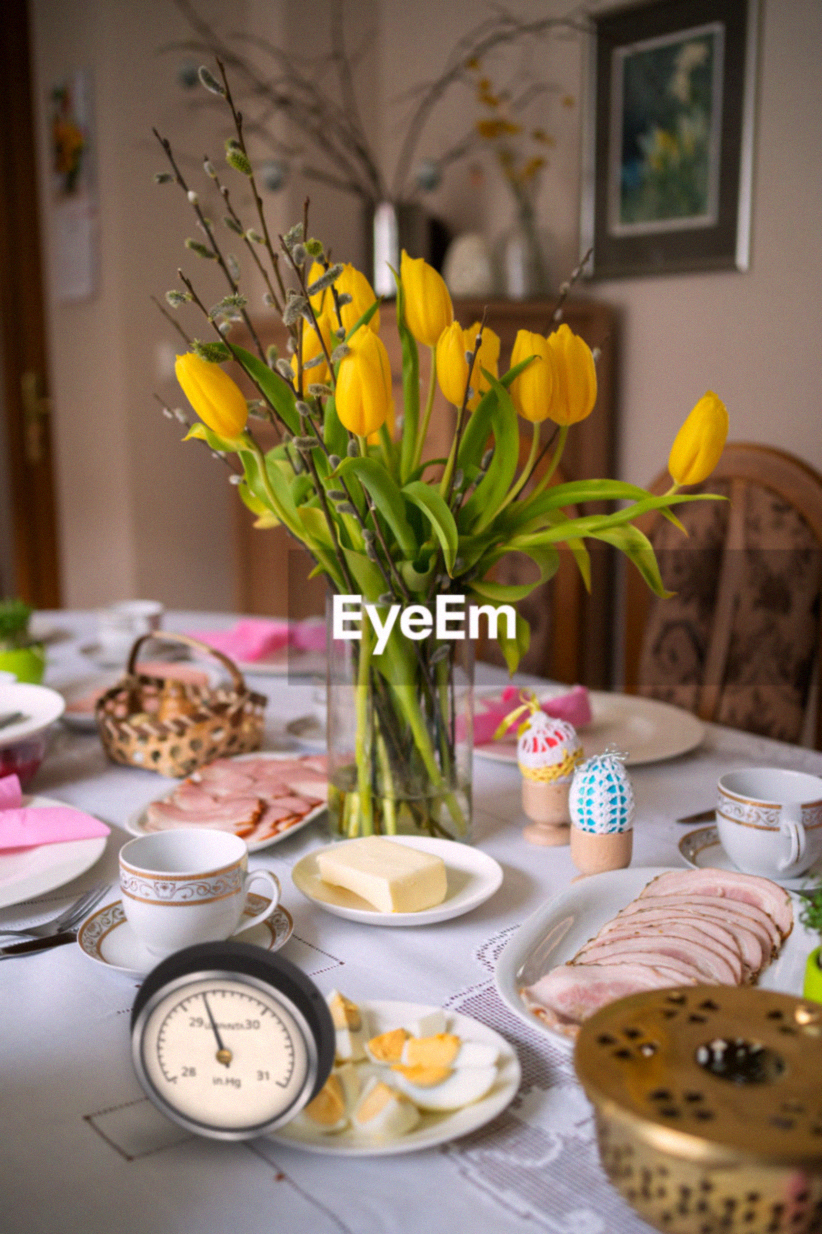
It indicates {"value": 29.3, "unit": "inHg"}
